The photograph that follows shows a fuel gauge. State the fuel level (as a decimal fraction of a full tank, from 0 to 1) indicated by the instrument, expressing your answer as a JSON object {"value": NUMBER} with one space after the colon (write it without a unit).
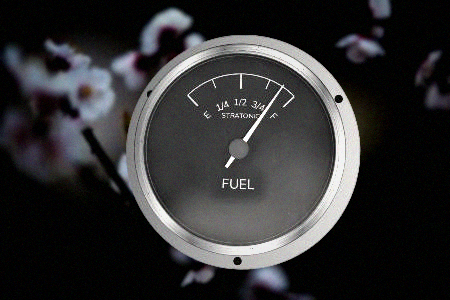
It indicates {"value": 0.875}
